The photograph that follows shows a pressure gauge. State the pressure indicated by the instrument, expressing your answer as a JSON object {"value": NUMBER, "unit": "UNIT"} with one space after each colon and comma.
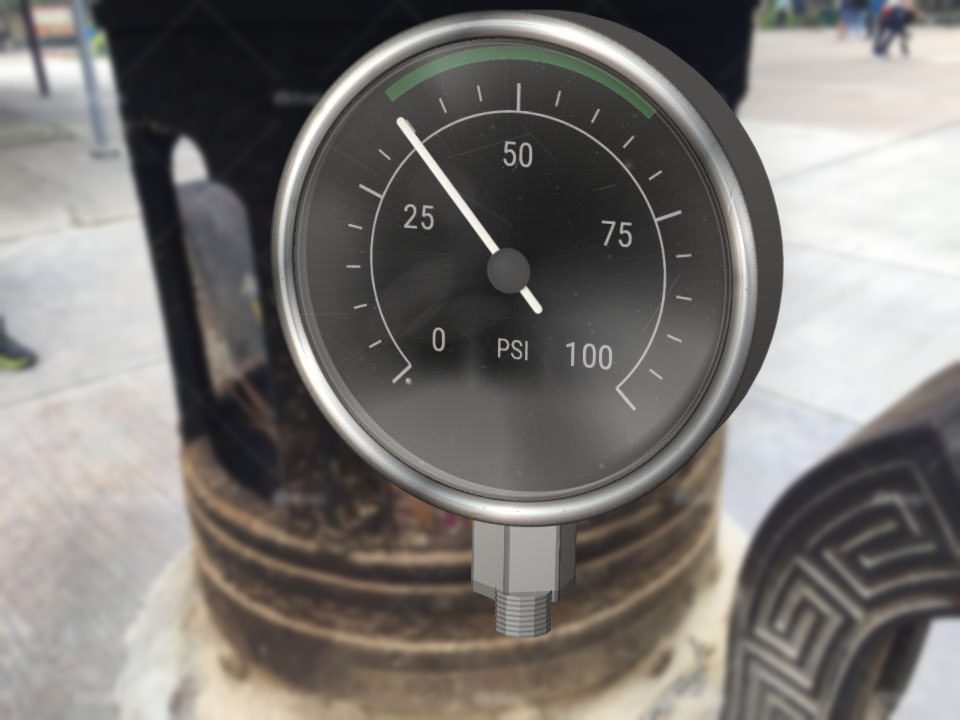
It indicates {"value": 35, "unit": "psi"}
